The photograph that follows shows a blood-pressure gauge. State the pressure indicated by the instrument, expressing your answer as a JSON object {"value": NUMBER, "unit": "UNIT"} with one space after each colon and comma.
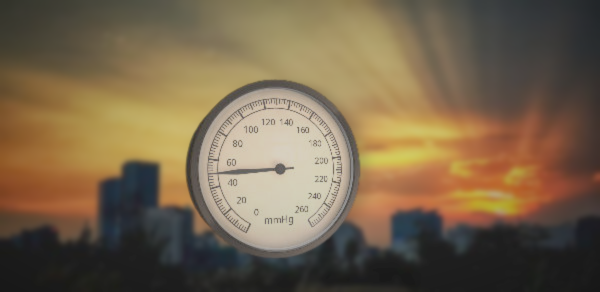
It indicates {"value": 50, "unit": "mmHg"}
